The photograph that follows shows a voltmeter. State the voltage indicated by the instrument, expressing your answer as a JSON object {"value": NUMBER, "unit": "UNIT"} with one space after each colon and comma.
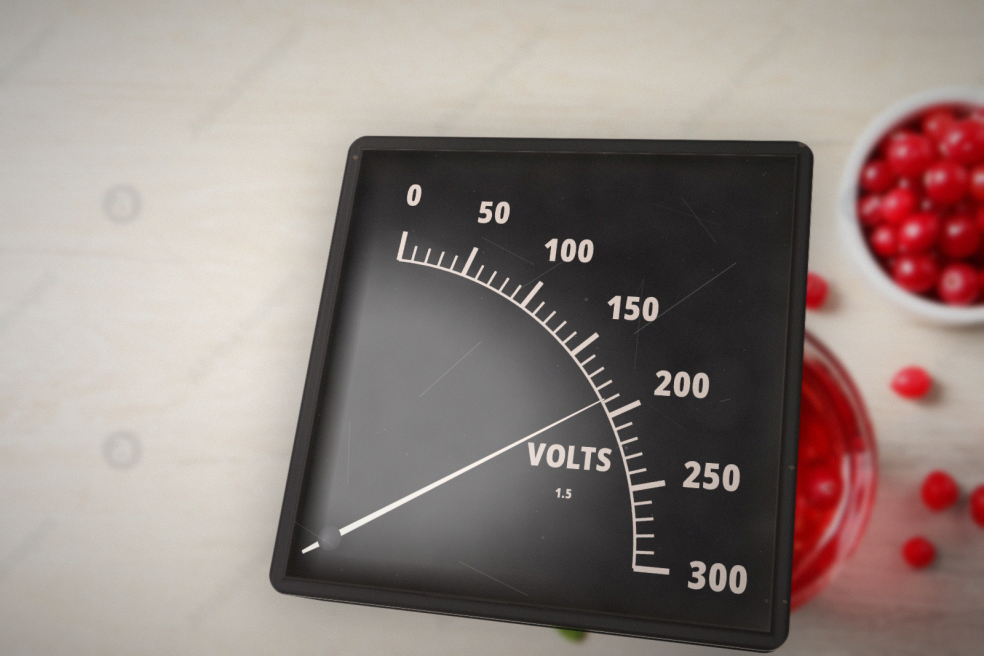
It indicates {"value": 190, "unit": "V"}
